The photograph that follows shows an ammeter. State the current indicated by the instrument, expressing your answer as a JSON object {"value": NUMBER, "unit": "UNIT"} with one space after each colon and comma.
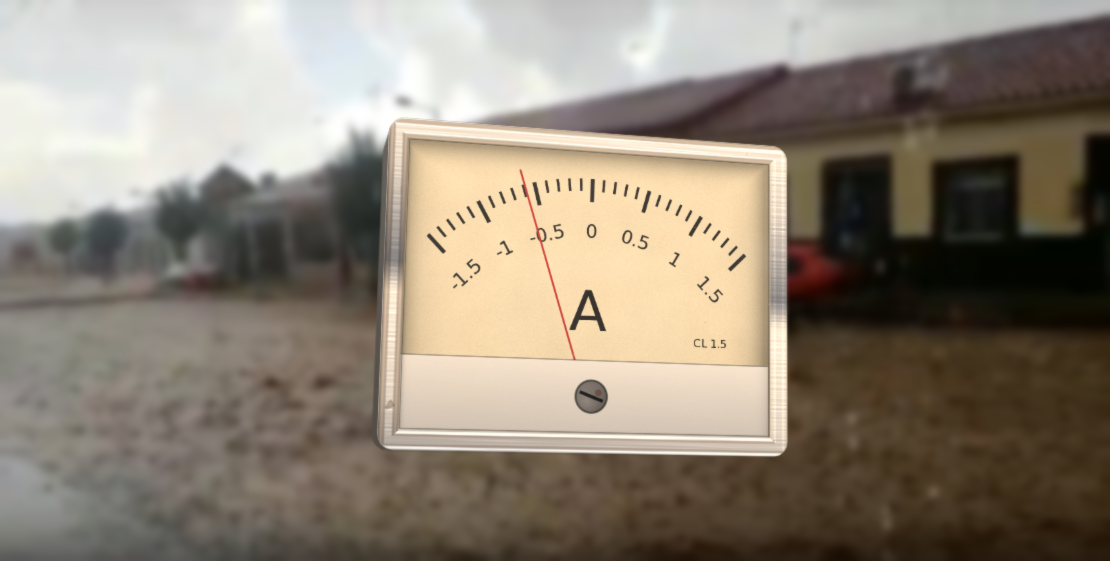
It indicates {"value": -0.6, "unit": "A"}
